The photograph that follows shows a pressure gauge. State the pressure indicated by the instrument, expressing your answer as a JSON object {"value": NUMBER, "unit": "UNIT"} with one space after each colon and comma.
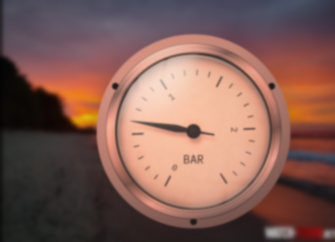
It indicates {"value": 0.6, "unit": "bar"}
